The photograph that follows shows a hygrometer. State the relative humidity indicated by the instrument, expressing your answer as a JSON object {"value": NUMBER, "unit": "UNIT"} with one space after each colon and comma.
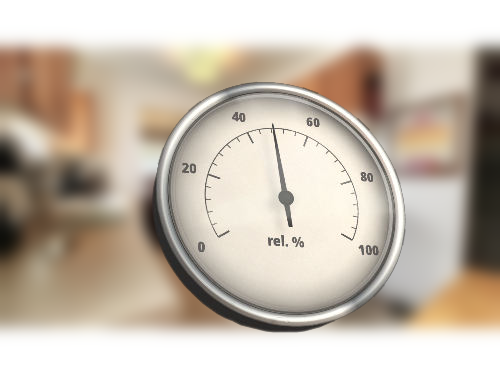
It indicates {"value": 48, "unit": "%"}
